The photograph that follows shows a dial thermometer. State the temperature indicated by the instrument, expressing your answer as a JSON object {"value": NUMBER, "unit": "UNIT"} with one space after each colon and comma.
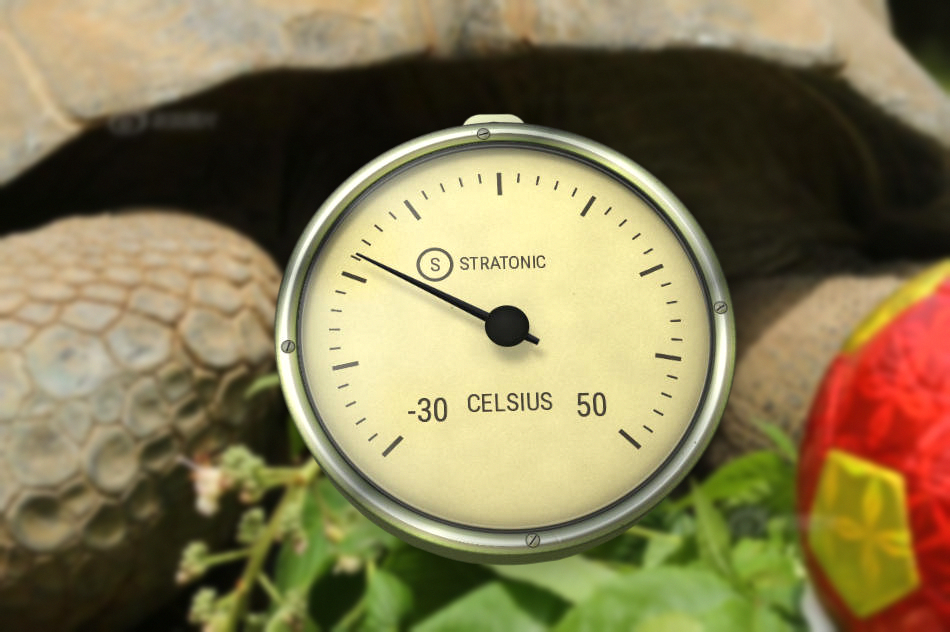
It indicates {"value": -8, "unit": "°C"}
